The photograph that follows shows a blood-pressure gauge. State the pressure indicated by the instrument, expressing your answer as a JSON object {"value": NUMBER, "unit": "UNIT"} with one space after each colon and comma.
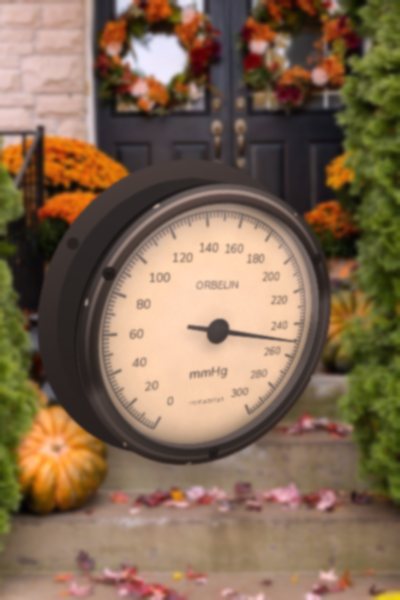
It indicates {"value": 250, "unit": "mmHg"}
